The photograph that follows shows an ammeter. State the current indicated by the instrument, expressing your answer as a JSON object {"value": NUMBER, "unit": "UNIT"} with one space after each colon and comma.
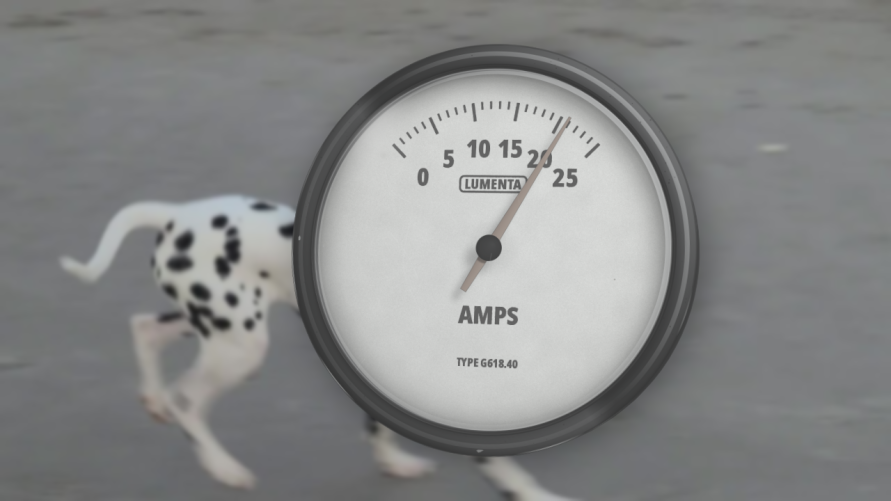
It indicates {"value": 21, "unit": "A"}
